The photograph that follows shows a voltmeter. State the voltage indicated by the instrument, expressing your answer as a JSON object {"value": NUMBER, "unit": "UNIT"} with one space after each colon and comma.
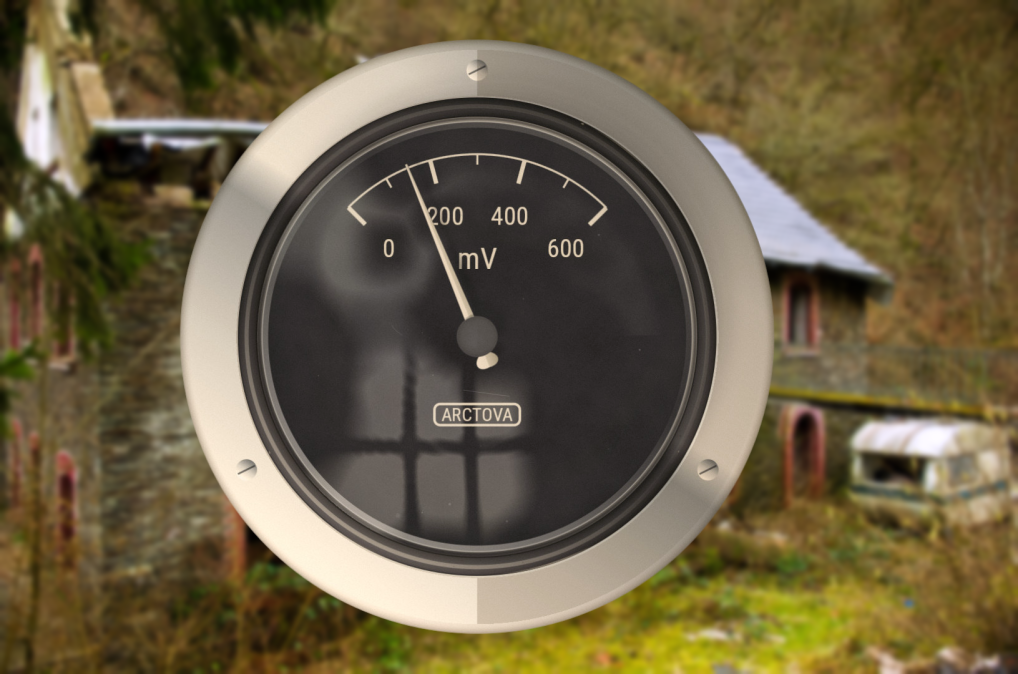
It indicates {"value": 150, "unit": "mV"}
